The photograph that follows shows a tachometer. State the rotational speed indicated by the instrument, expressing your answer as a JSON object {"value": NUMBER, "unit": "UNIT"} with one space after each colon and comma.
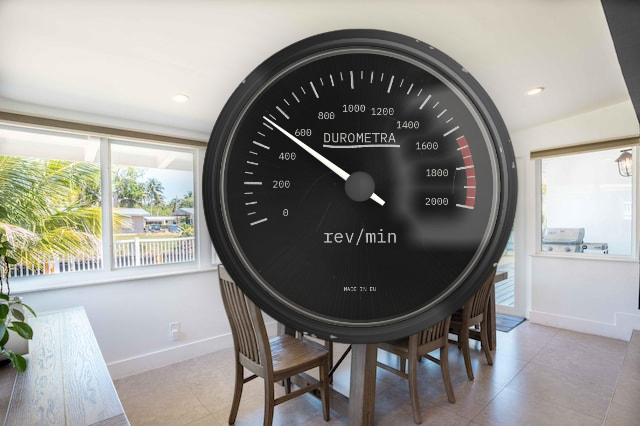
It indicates {"value": 525, "unit": "rpm"}
